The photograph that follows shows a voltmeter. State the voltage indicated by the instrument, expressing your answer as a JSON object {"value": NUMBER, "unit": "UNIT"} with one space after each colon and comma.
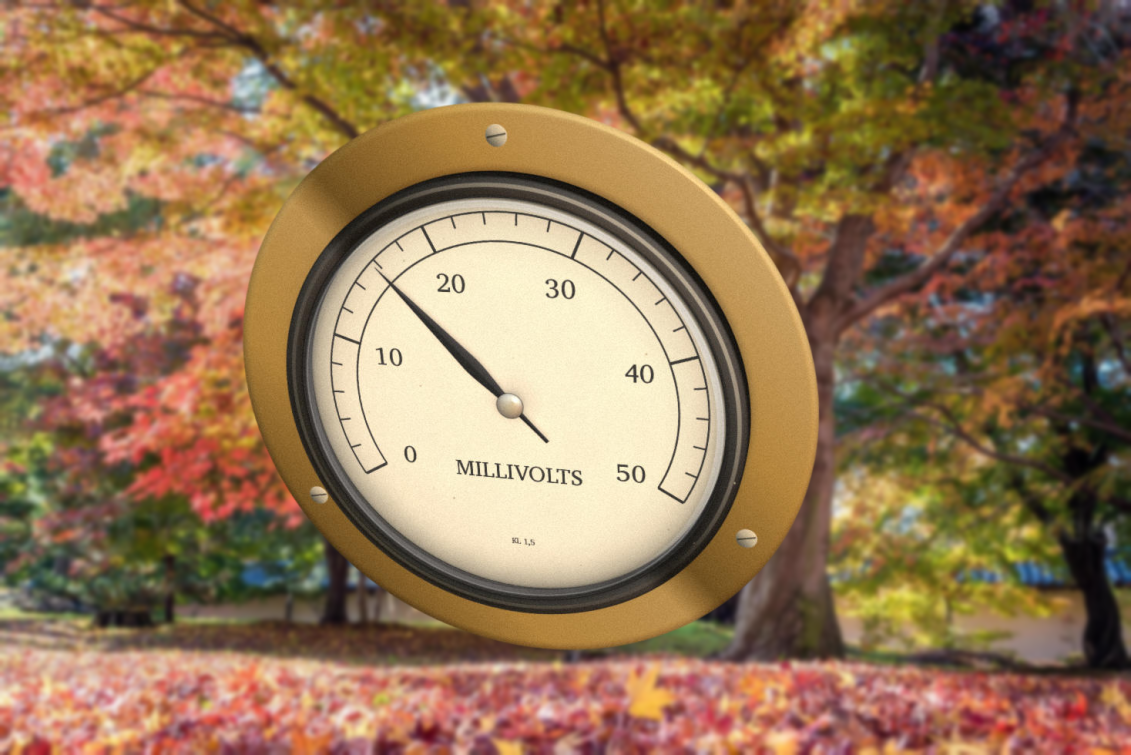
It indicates {"value": 16, "unit": "mV"}
